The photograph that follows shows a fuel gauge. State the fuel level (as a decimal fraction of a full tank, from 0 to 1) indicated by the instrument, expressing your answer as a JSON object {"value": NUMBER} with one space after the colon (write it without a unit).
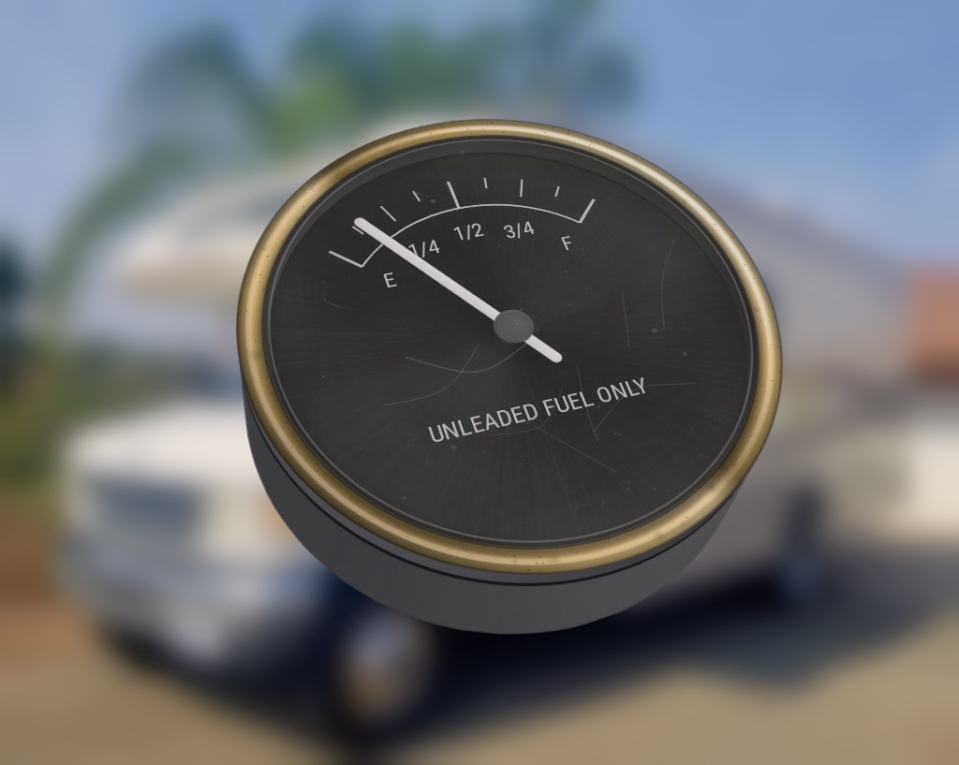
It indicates {"value": 0.125}
